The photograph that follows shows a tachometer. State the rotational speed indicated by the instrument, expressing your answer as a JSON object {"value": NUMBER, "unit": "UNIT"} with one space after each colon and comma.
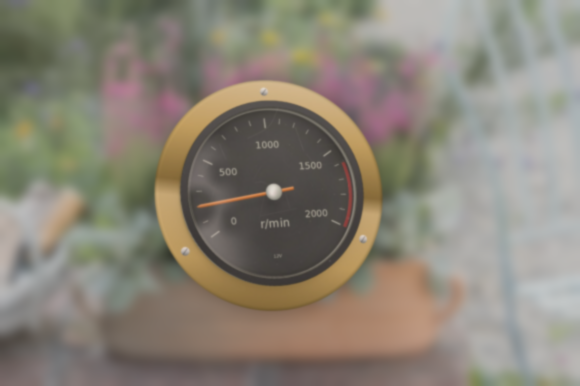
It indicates {"value": 200, "unit": "rpm"}
